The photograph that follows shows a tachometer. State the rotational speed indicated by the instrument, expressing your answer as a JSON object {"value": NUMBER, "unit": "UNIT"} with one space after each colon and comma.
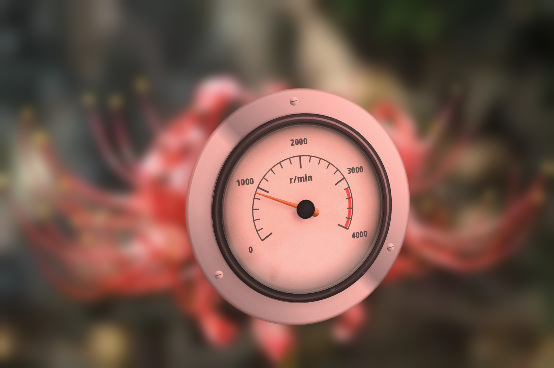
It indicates {"value": 900, "unit": "rpm"}
